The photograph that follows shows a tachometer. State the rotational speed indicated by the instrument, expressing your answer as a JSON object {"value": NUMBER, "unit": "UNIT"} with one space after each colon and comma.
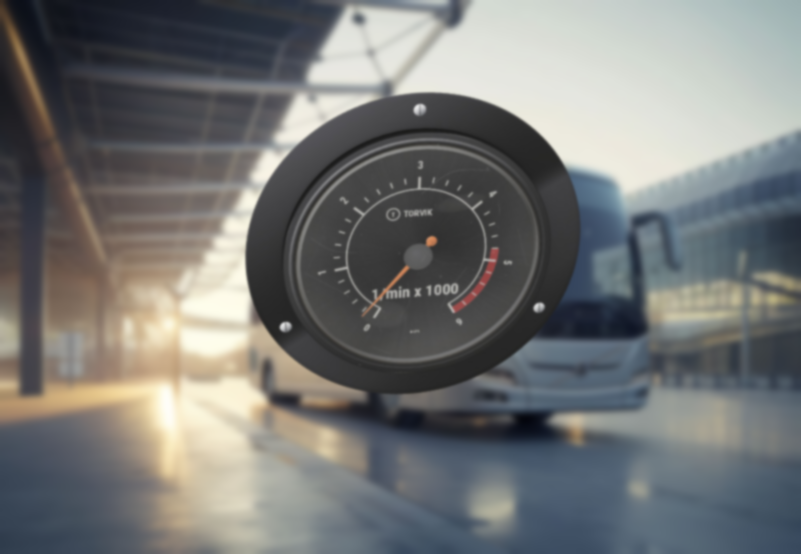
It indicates {"value": 200, "unit": "rpm"}
